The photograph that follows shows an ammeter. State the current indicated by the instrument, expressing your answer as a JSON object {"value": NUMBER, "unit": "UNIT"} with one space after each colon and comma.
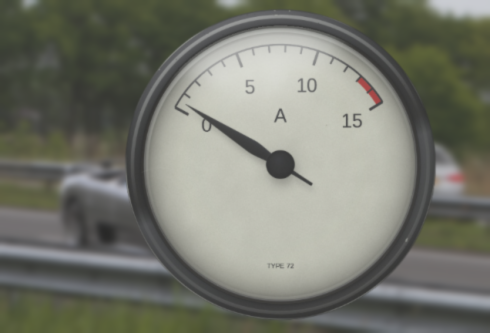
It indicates {"value": 0.5, "unit": "A"}
